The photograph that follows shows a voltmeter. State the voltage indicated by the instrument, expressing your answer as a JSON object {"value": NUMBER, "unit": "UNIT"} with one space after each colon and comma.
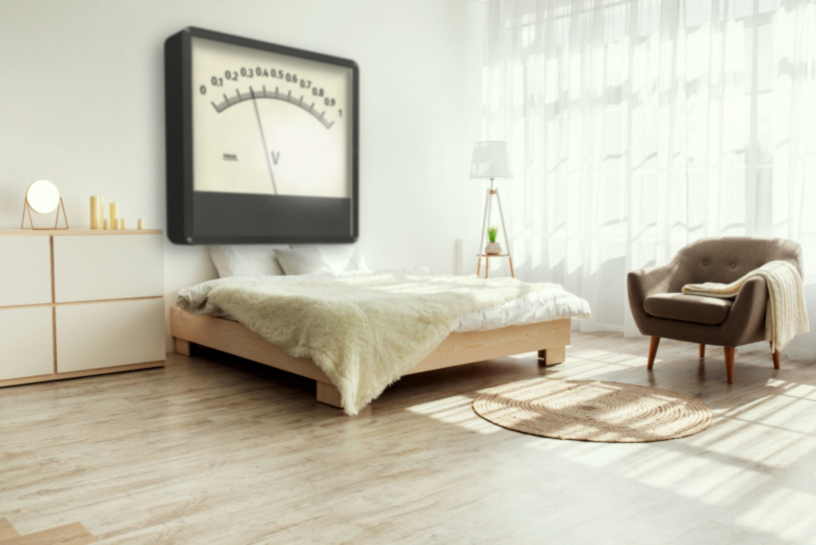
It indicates {"value": 0.3, "unit": "V"}
